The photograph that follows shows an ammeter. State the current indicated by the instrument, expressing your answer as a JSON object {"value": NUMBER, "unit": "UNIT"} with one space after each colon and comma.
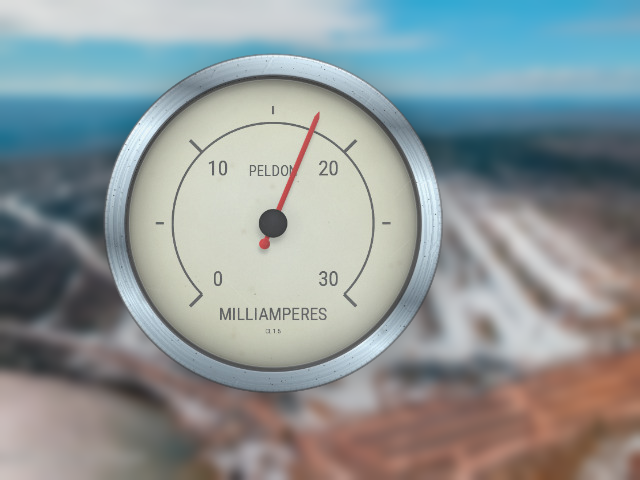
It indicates {"value": 17.5, "unit": "mA"}
